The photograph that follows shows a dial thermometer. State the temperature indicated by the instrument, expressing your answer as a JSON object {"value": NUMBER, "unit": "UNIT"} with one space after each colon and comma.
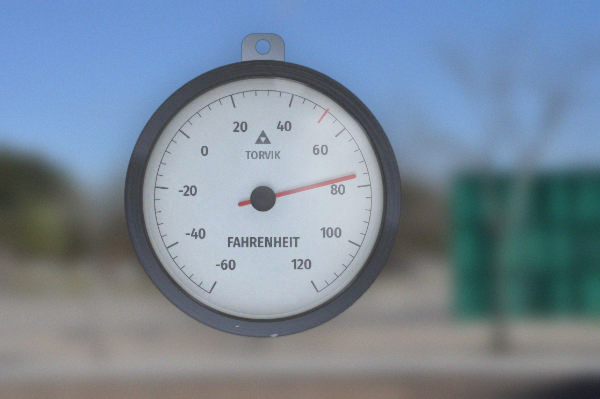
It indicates {"value": 76, "unit": "°F"}
